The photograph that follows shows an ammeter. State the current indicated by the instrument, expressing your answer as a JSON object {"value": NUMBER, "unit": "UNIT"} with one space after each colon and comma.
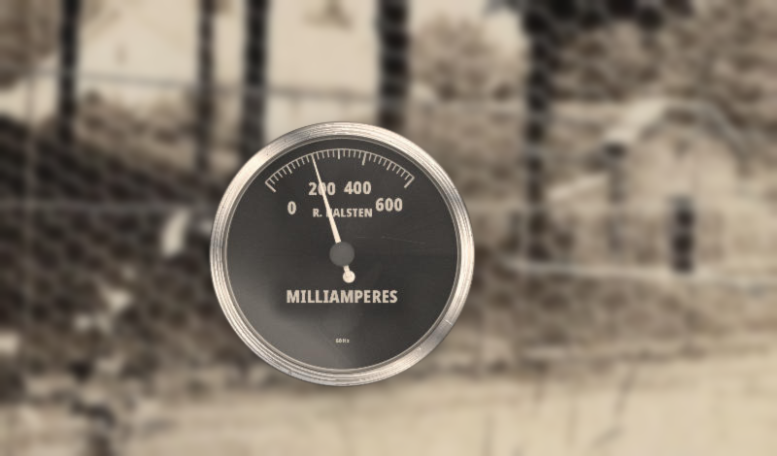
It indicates {"value": 200, "unit": "mA"}
